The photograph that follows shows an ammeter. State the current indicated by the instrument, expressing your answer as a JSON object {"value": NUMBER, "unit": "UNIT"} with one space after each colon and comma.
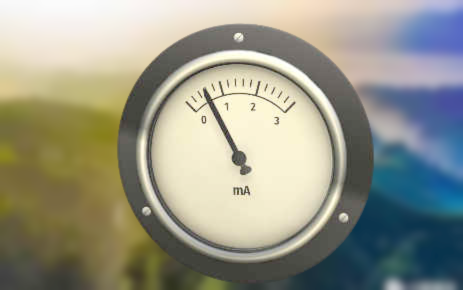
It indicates {"value": 0.6, "unit": "mA"}
